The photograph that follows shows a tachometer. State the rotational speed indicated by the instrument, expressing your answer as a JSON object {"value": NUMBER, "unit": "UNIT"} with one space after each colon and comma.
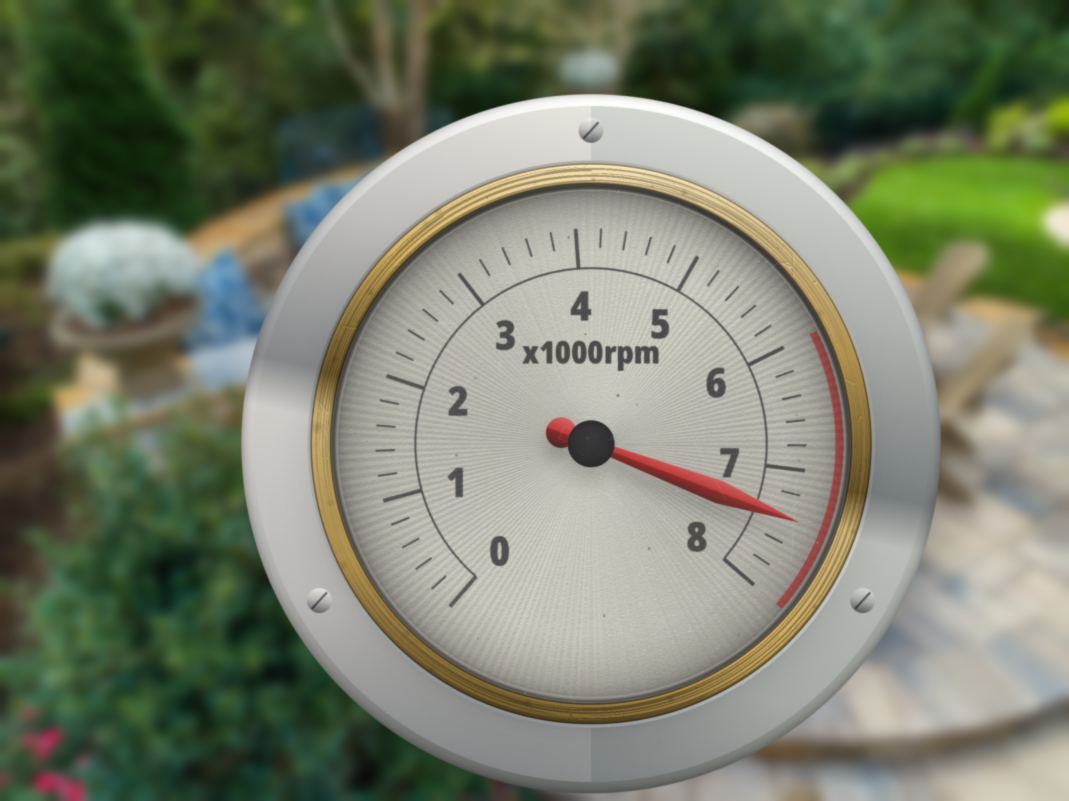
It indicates {"value": 7400, "unit": "rpm"}
